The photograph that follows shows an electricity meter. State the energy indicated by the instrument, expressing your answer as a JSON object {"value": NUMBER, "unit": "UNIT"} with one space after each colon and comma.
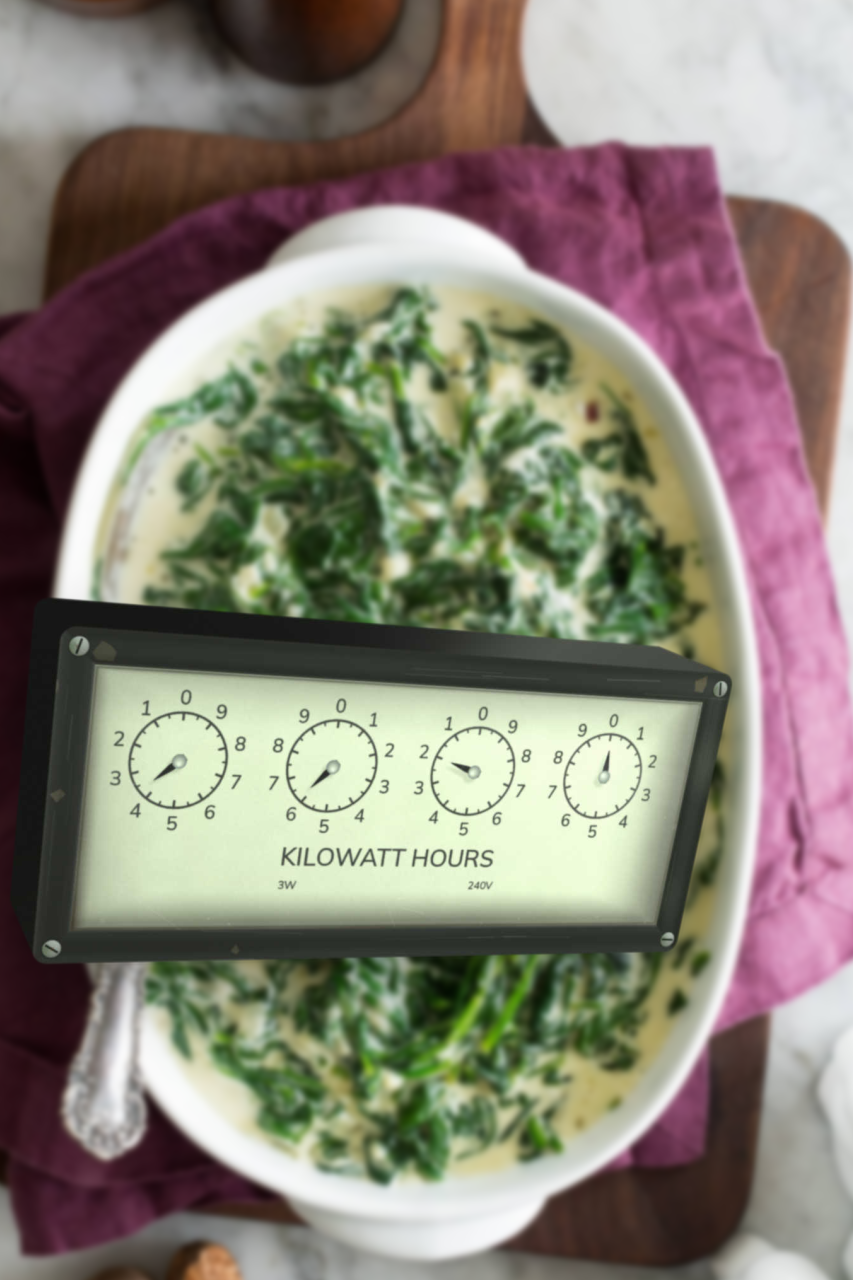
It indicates {"value": 3620, "unit": "kWh"}
